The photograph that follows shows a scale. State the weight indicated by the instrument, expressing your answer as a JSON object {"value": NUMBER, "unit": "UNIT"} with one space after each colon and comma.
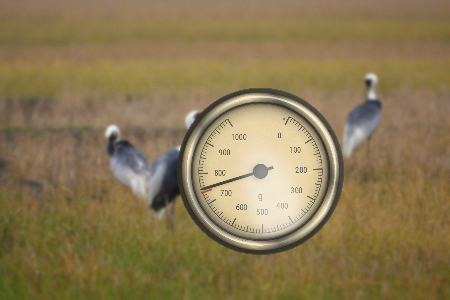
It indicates {"value": 750, "unit": "g"}
